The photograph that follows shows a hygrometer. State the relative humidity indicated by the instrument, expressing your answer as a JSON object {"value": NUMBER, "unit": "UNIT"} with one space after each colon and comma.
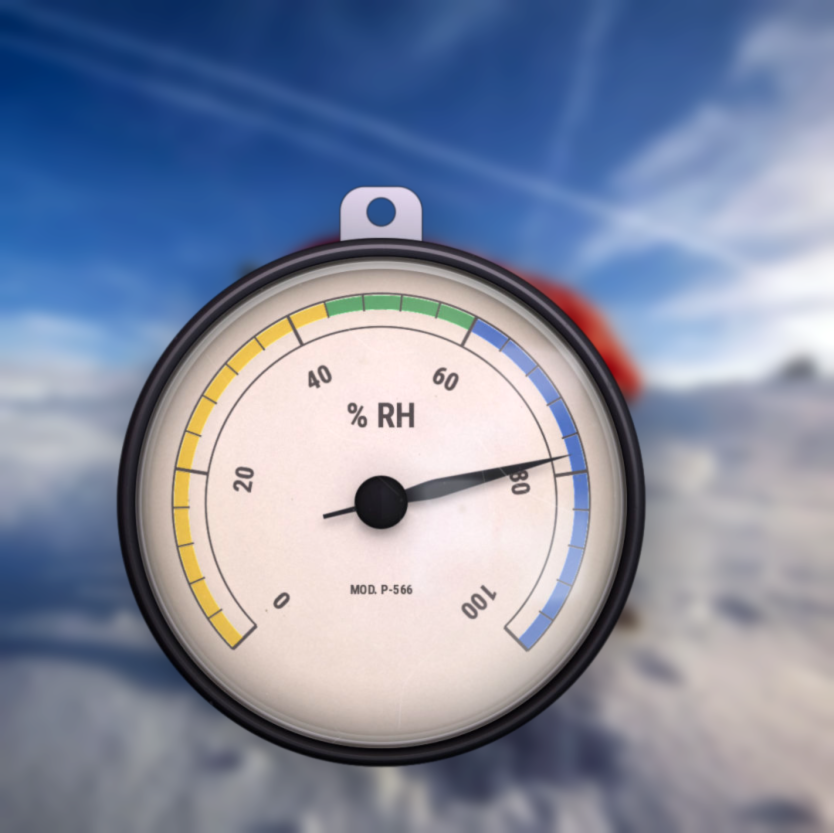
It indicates {"value": 78, "unit": "%"}
